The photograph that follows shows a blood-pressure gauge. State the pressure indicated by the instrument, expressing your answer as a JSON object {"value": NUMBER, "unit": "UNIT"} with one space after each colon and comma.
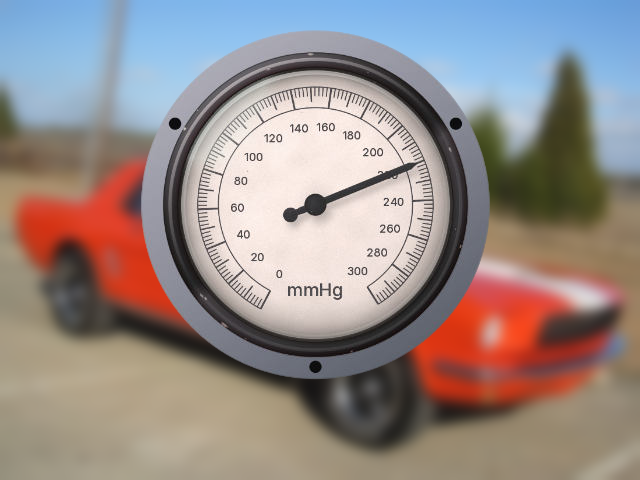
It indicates {"value": 220, "unit": "mmHg"}
